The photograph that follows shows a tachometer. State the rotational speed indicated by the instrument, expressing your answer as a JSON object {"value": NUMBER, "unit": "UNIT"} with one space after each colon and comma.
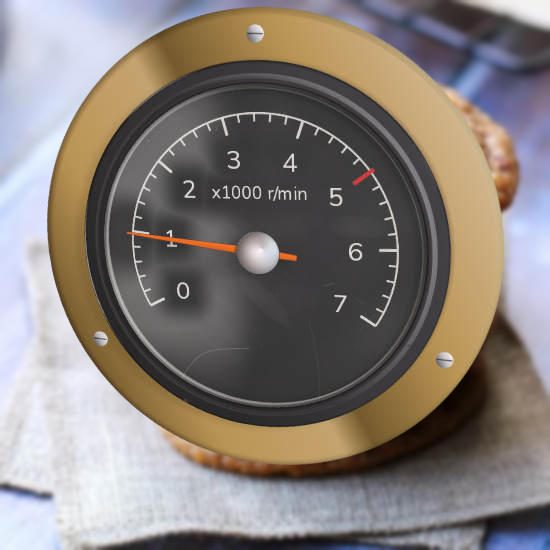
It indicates {"value": 1000, "unit": "rpm"}
